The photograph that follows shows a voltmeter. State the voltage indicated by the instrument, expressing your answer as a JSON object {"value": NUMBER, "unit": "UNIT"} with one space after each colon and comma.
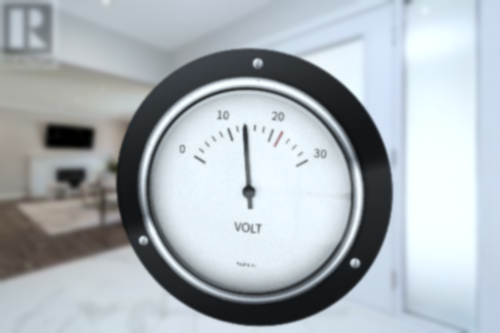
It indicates {"value": 14, "unit": "V"}
